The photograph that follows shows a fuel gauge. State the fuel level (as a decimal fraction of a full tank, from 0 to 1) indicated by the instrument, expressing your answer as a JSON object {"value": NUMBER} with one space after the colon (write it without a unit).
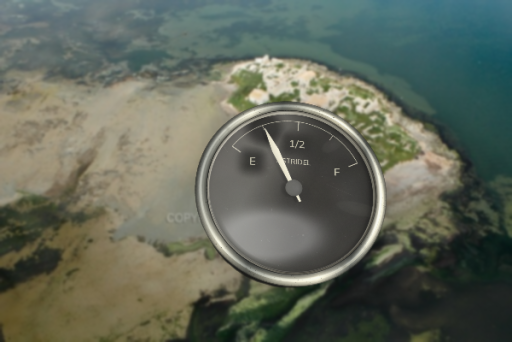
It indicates {"value": 0.25}
